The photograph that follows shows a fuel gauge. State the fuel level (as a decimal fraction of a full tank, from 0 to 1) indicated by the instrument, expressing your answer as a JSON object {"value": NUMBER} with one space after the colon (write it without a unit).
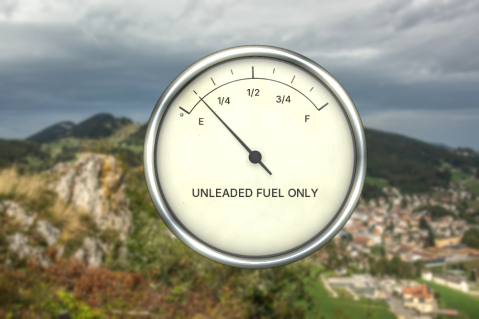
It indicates {"value": 0.125}
